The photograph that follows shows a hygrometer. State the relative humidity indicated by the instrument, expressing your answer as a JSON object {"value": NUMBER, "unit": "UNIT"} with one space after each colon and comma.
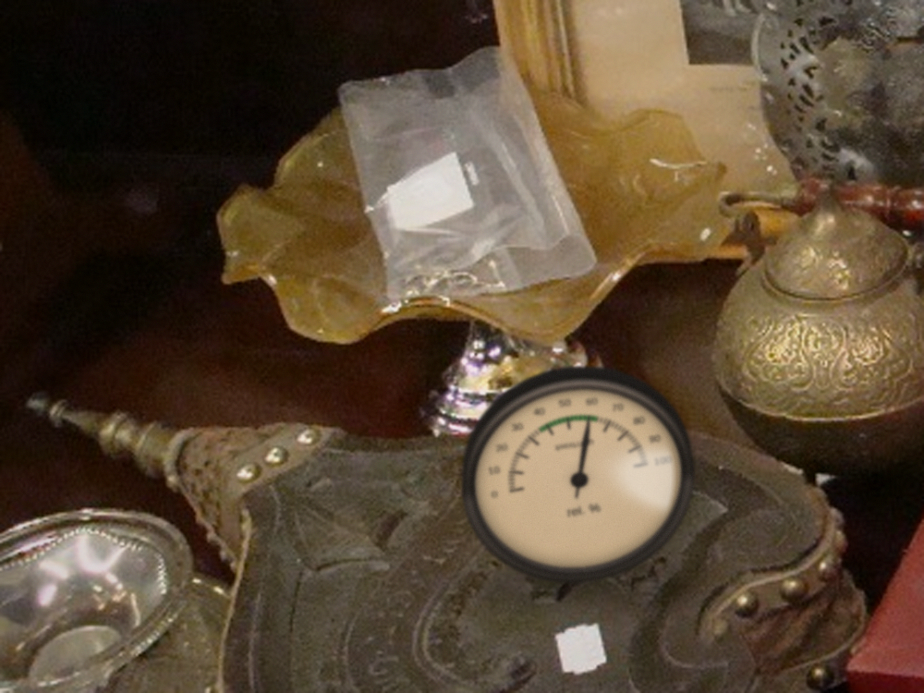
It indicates {"value": 60, "unit": "%"}
